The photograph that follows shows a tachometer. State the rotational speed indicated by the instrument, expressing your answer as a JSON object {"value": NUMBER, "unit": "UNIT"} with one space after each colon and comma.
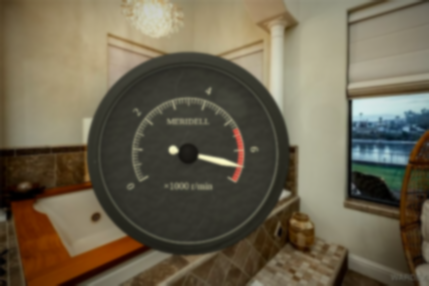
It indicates {"value": 6500, "unit": "rpm"}
